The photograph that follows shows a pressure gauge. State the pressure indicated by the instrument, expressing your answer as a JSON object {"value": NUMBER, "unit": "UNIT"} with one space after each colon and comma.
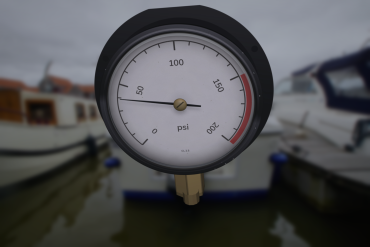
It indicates {"value": 40, "unit": "psi"}
